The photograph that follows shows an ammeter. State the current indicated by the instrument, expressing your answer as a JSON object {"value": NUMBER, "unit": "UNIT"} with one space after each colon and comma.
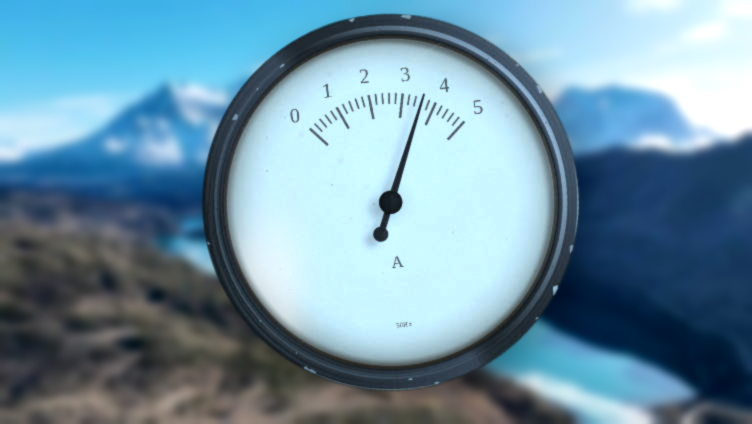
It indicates {"value": 3.6, "unit": "A"}
